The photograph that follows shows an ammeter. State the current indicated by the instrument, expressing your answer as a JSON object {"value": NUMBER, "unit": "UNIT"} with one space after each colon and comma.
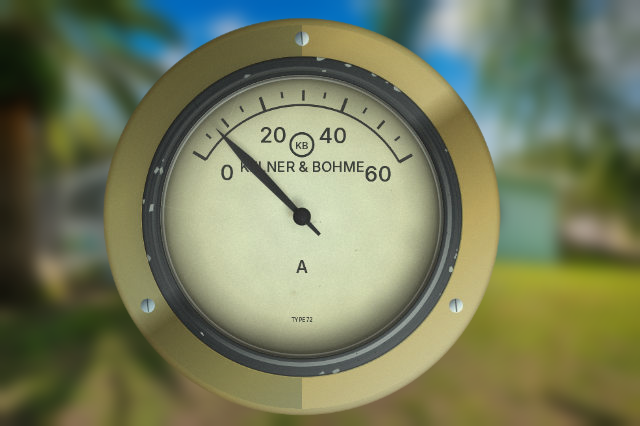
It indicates {"value": 7.5, "unit": "A"}
